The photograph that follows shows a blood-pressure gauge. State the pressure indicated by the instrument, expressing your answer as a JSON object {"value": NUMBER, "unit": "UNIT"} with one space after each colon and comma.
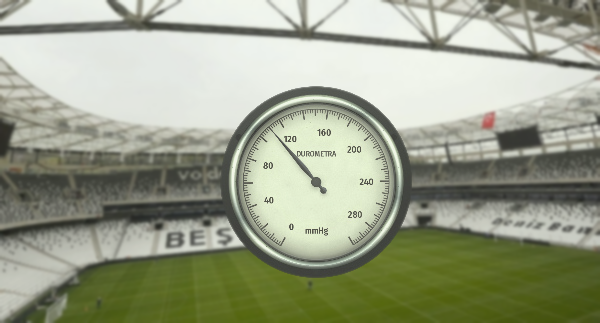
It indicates {"value": 110, "unit": "mmHg"}
